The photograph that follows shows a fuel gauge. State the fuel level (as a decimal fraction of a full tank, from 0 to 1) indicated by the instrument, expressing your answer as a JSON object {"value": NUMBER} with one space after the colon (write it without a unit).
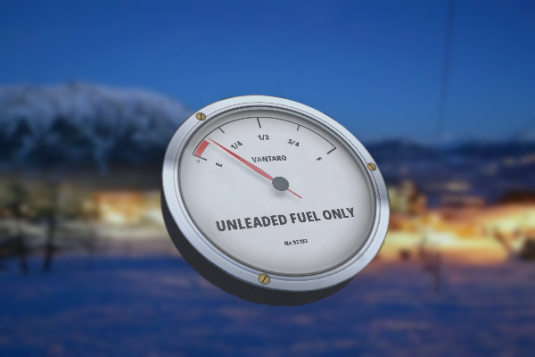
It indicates {"value": 0.125}
